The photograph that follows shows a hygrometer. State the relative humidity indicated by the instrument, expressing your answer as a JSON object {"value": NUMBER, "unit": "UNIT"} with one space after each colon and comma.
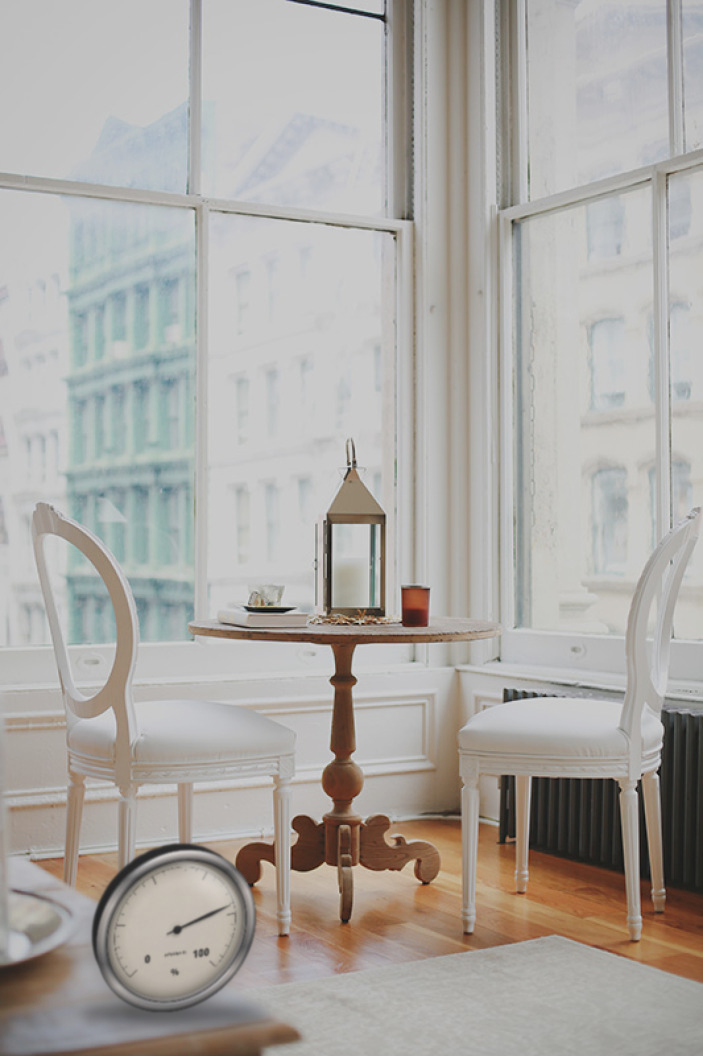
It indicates {"value": 76, "unit": "%"}
